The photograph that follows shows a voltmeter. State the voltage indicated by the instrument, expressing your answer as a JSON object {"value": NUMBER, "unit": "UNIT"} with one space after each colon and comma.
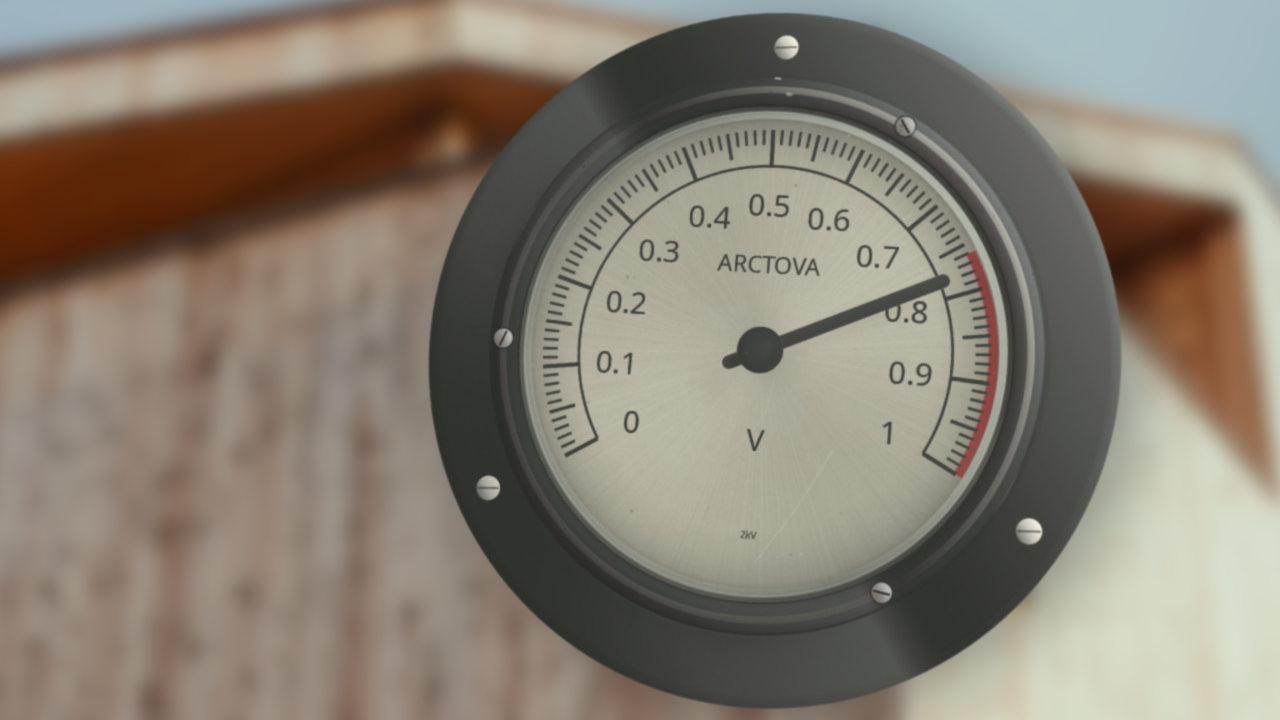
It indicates {"value": 0.78, "unit": "V"}
